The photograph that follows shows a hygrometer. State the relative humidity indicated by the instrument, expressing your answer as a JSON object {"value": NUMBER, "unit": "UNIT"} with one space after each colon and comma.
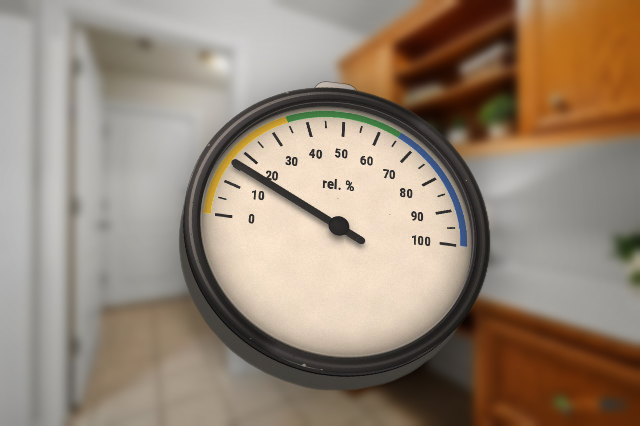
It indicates {"value": 15, "unit": "%"}
